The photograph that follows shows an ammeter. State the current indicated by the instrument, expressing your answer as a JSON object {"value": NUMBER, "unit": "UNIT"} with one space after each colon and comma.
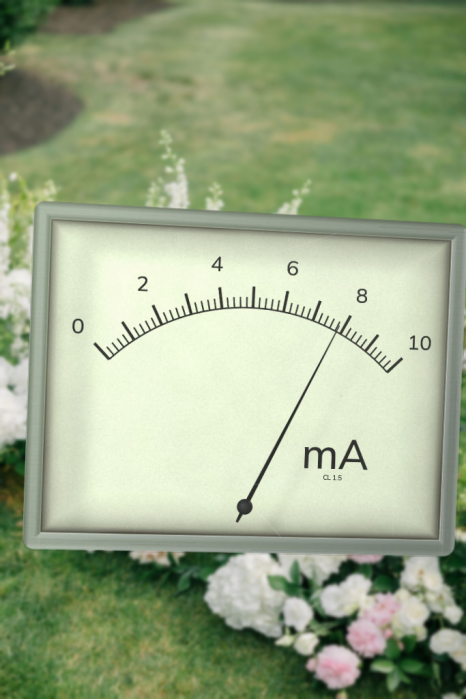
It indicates {"value": 7.8, "unit": "mA"}
